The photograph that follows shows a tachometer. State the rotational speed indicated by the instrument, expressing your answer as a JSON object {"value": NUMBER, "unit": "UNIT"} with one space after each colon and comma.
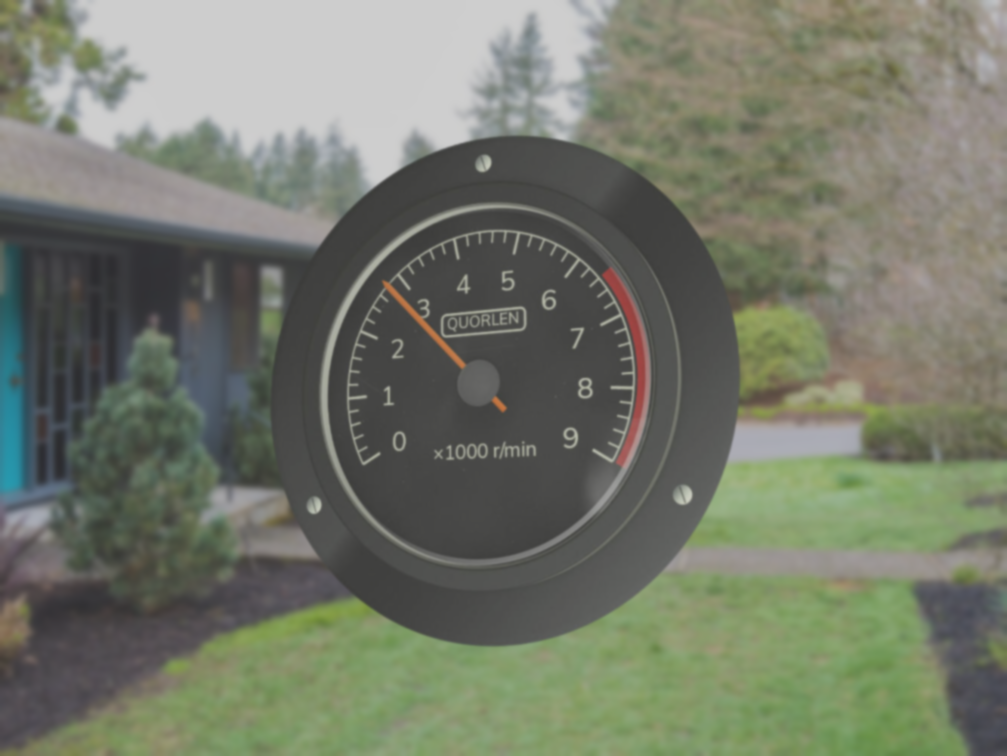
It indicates {"value": 2800, "unit": "rpm"}
